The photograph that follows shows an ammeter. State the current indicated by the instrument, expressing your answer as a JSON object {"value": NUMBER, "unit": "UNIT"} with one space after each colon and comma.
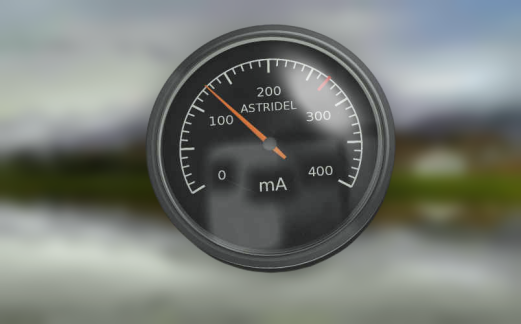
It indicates {"value": 125, "unit": "mA"}
